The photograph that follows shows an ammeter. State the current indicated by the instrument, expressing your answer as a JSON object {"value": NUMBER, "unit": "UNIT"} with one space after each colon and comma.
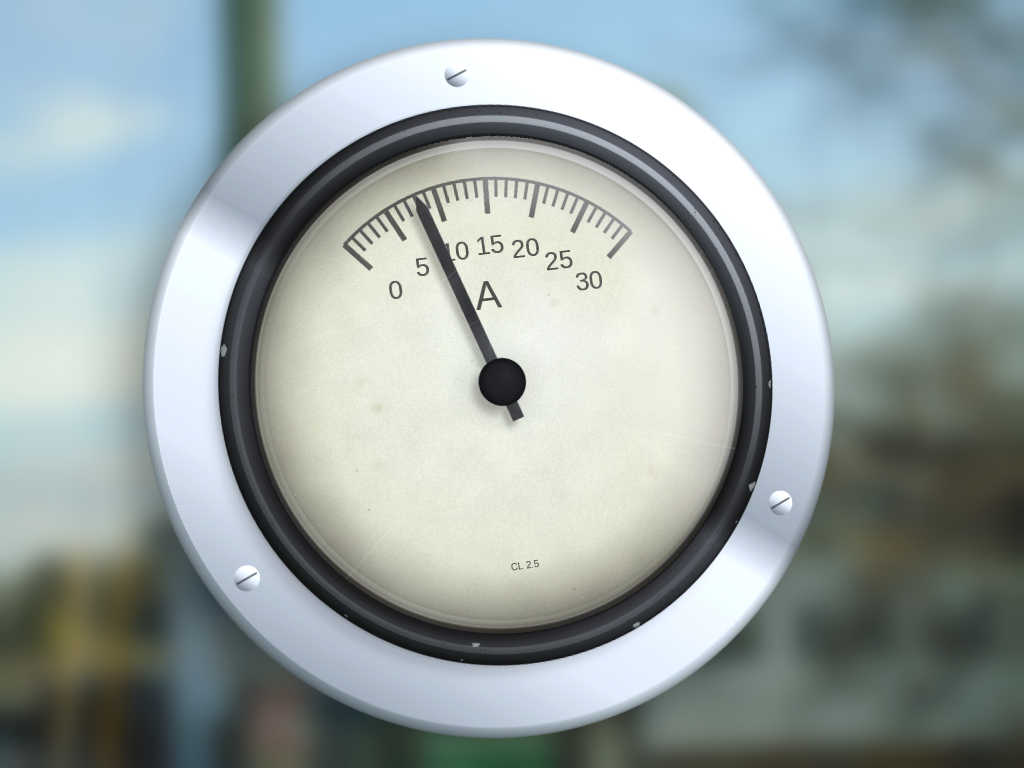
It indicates {"value": 8, "unit": "A"}
